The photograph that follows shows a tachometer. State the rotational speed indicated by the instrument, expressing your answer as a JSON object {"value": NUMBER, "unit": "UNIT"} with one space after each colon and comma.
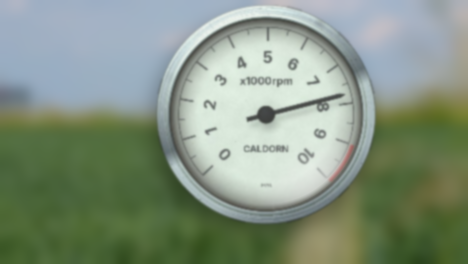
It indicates {"value": 7750, "unit": "rpm"}
